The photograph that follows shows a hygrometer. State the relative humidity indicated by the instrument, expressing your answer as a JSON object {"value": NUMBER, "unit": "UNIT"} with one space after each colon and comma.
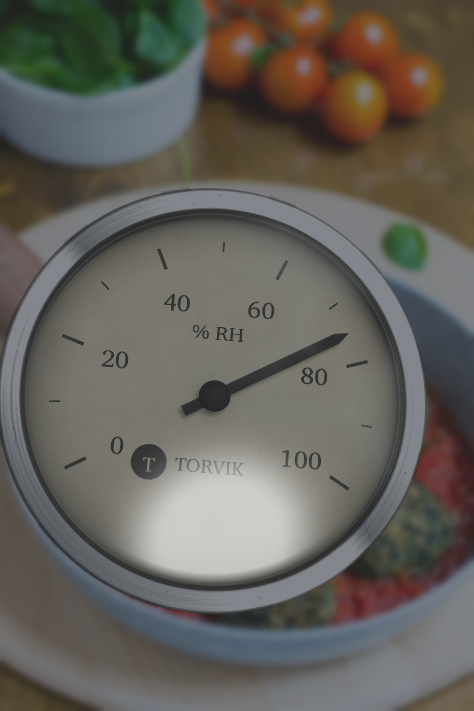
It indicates {"value": 75, "unit": "%"}
